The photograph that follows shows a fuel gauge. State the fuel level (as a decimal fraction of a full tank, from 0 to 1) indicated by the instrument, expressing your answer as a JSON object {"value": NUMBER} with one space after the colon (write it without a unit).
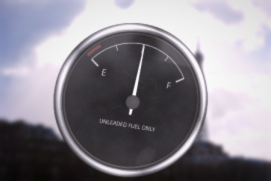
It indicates {"value": 0.5}
